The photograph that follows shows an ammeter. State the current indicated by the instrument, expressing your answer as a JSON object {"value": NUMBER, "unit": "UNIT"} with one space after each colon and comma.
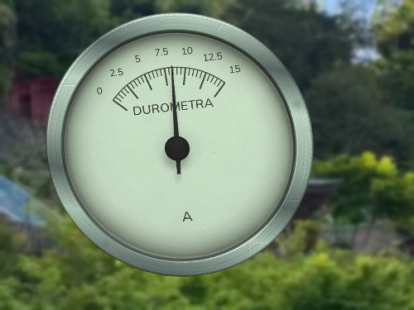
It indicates {"value": 8.5, "unit": "A"}
